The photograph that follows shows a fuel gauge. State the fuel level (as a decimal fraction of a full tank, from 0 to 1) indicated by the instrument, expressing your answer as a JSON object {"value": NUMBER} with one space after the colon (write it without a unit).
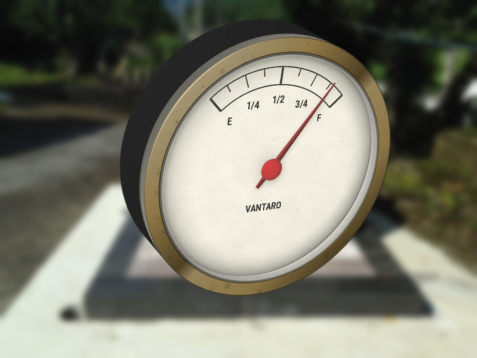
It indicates {"value": 0.875}
